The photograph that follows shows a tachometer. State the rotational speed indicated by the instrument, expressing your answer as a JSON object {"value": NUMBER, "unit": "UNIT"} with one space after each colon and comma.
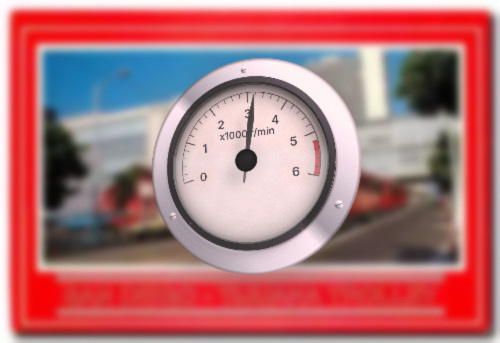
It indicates {"value": 3200, "unit": "rpm"}
